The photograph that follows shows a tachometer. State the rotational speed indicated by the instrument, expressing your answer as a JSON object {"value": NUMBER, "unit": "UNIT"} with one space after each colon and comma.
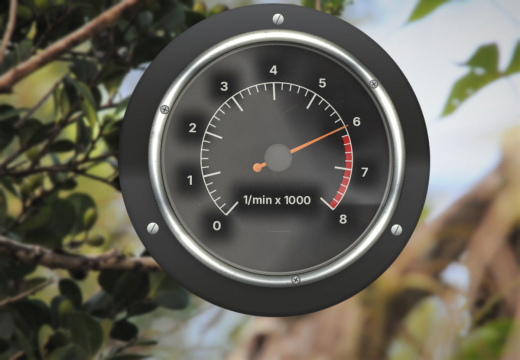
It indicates {"value": 6000, "unit": "rpm"}
